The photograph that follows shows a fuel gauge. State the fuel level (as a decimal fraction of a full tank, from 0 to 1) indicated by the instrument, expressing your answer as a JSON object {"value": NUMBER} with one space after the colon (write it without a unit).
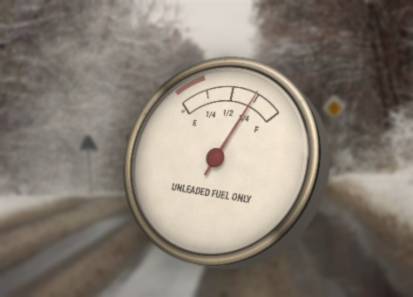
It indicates {"value": 0.75}
